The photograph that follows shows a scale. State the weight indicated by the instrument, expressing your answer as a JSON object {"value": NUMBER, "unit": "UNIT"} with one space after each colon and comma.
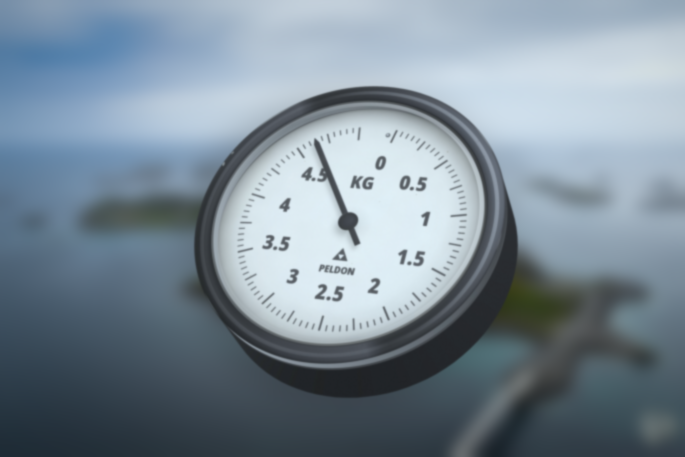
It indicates {"value": 4.65, "unit": "kg"}
